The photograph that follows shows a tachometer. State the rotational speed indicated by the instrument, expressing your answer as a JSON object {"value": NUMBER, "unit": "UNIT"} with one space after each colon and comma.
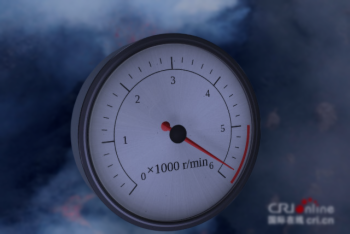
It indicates {"value": 5800, "unit": "rpm"}
